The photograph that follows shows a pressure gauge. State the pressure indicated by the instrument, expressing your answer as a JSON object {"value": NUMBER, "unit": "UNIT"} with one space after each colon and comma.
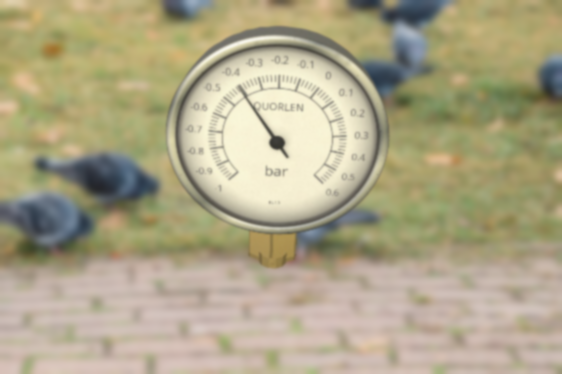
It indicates {"value": -0.4, "unit": "bar"}
